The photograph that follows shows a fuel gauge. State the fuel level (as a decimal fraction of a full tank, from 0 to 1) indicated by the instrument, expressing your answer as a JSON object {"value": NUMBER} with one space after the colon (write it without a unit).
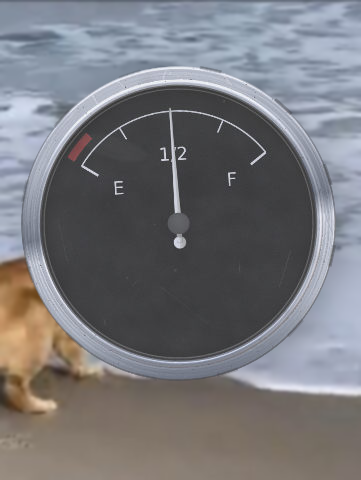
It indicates {"value": 0.5}
